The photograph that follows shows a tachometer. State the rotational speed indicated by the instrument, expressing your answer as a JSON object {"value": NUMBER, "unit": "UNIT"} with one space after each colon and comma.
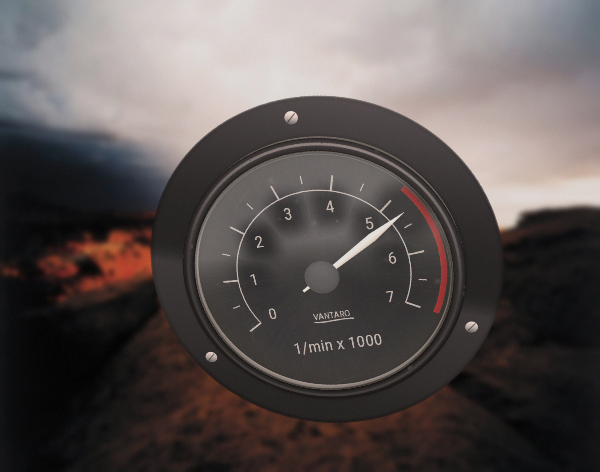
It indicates {"value": 5250, "unit": "rpm"}
